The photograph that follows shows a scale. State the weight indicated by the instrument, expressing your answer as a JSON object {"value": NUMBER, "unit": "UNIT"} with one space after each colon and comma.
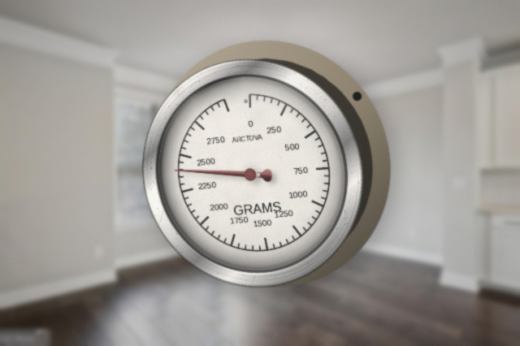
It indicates {"value": 2400, "unit": "g"}
